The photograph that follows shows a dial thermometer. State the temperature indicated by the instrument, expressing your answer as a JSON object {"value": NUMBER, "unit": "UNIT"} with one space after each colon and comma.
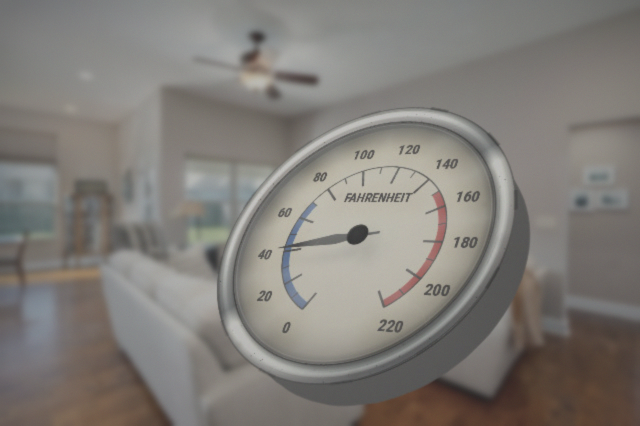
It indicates {"value": 40, "unit": "°F"}
